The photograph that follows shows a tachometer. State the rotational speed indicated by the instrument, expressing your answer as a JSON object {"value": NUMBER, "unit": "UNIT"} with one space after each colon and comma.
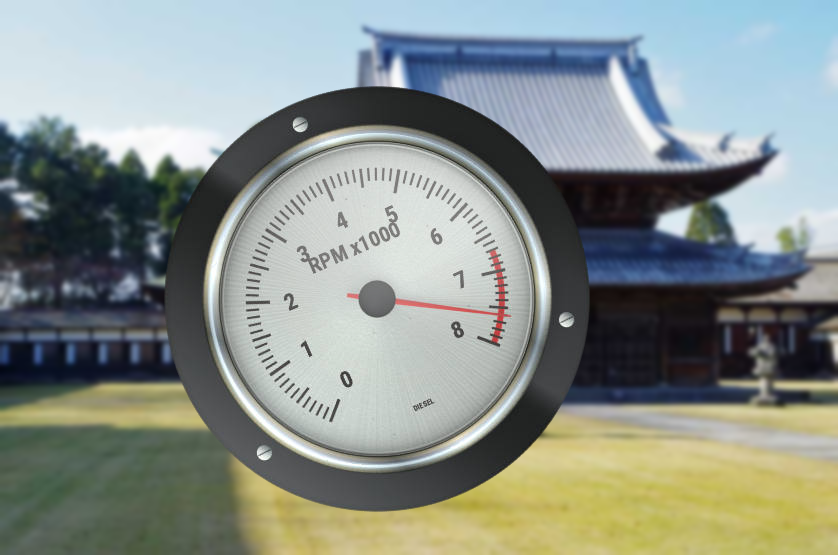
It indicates {"value": 7600, "unit": "rpm"}
